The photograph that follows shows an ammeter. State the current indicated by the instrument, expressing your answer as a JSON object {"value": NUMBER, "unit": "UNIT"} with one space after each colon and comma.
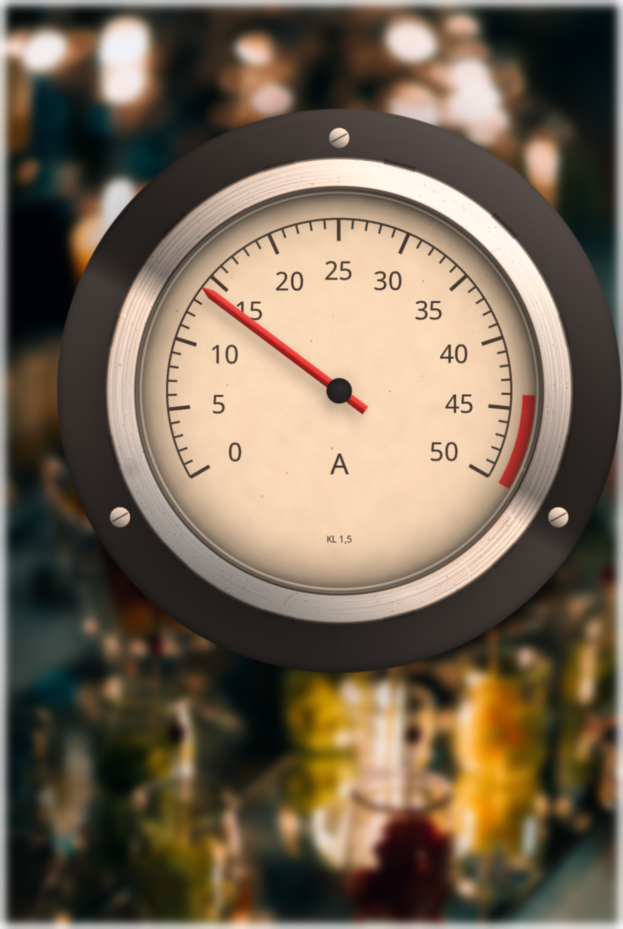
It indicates {"value": 14, "unit": "A"}
